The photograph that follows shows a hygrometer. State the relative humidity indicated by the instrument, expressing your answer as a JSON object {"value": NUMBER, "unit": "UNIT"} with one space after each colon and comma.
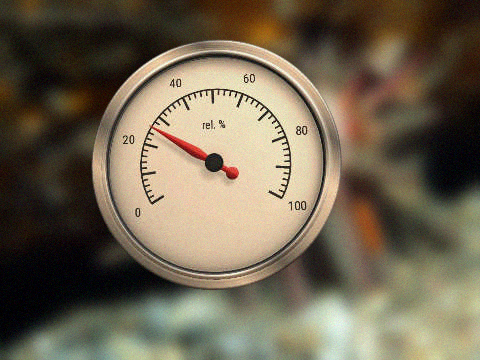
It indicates {"value": 26, "unit": "%"}
